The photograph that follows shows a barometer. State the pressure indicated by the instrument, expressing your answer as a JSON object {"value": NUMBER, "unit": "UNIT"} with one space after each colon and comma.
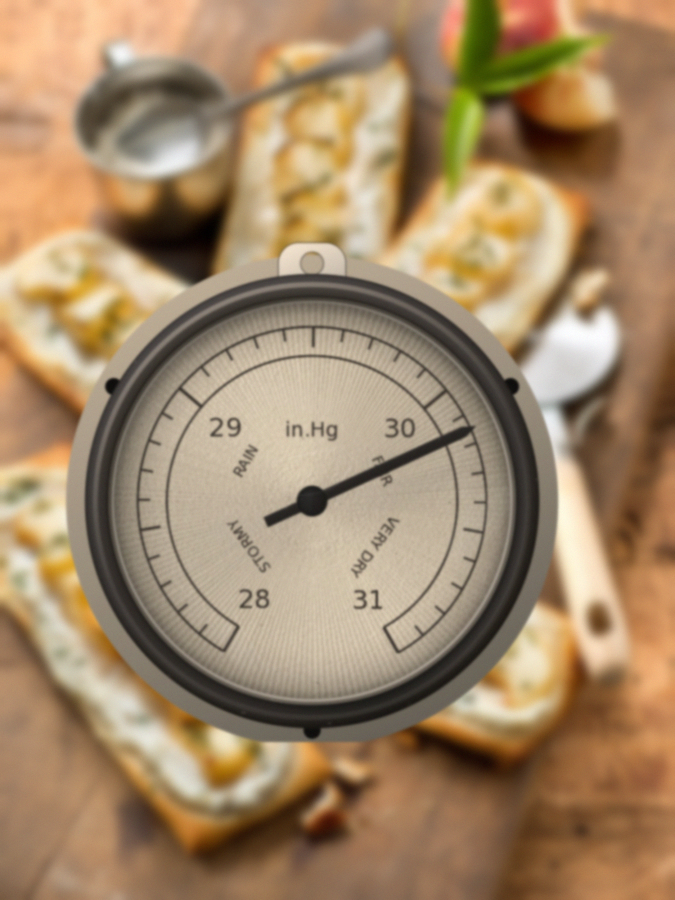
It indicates {"value": 30.15, "unit": "inHg"}
